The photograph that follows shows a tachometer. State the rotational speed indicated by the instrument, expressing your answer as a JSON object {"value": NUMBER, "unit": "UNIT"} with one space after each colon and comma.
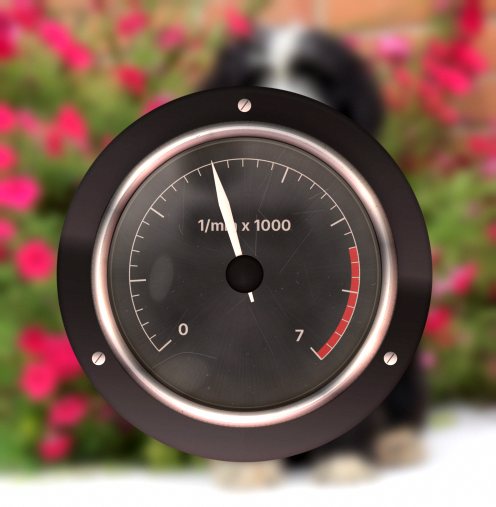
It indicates {"value": 3000, "unit": "rpm"}
